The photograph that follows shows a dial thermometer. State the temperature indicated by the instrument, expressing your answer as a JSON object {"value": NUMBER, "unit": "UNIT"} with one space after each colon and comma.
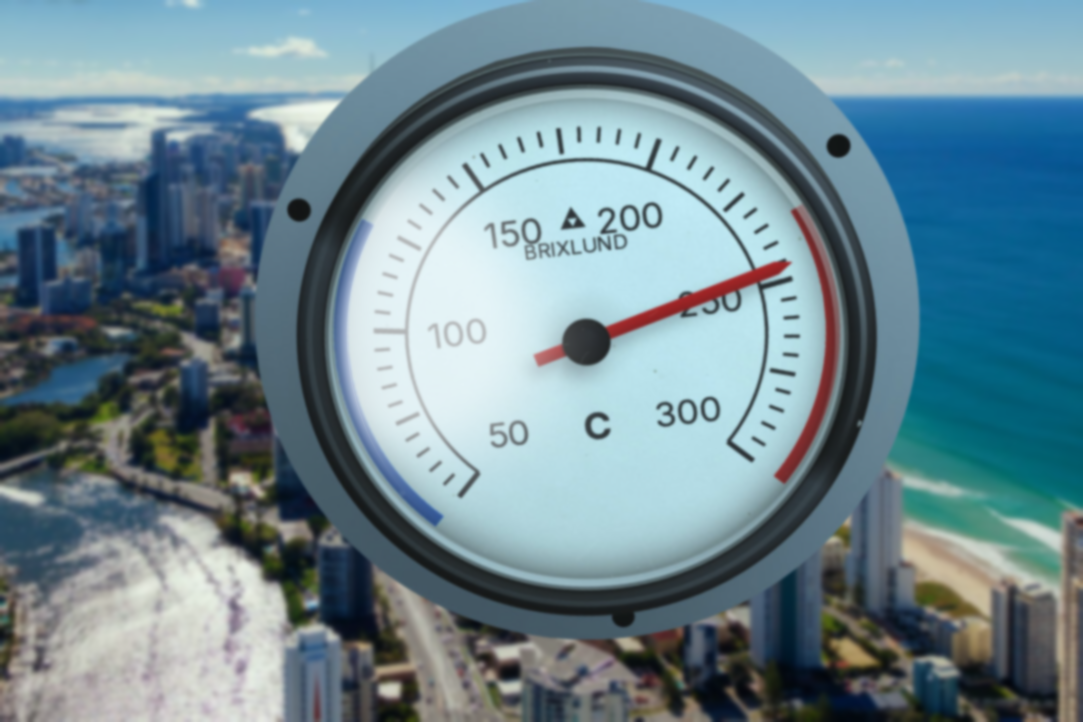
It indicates {"value": 245, "unit": "°C"}
